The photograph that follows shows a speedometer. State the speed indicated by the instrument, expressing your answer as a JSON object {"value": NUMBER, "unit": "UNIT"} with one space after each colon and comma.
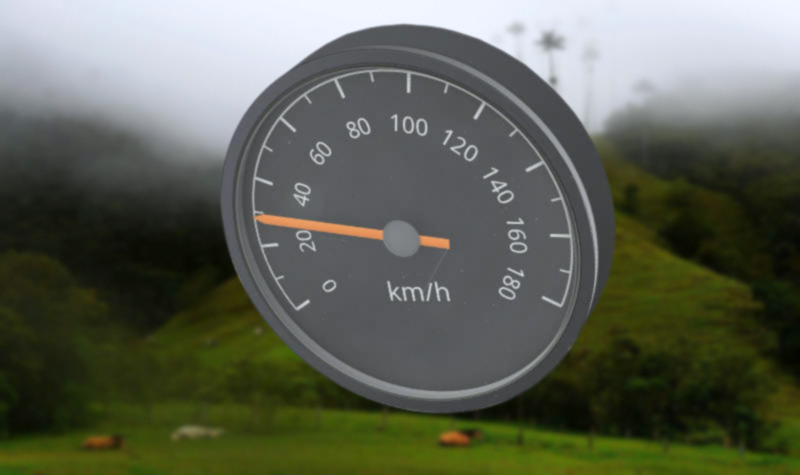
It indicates {"value": 30, "unit": "km/h"}
